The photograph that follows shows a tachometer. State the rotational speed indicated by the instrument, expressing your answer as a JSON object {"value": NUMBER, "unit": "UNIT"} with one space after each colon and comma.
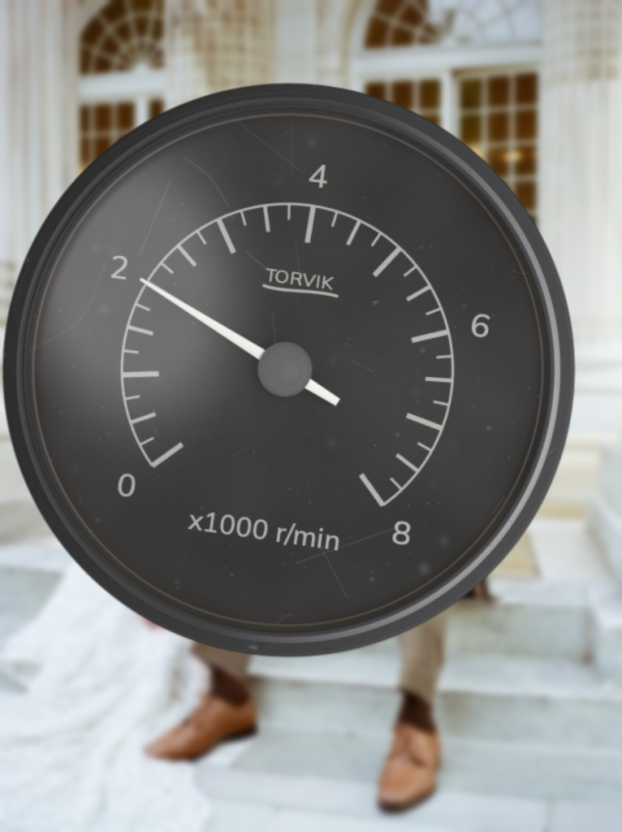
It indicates {"value": 2000, "unit": "rpm"}
